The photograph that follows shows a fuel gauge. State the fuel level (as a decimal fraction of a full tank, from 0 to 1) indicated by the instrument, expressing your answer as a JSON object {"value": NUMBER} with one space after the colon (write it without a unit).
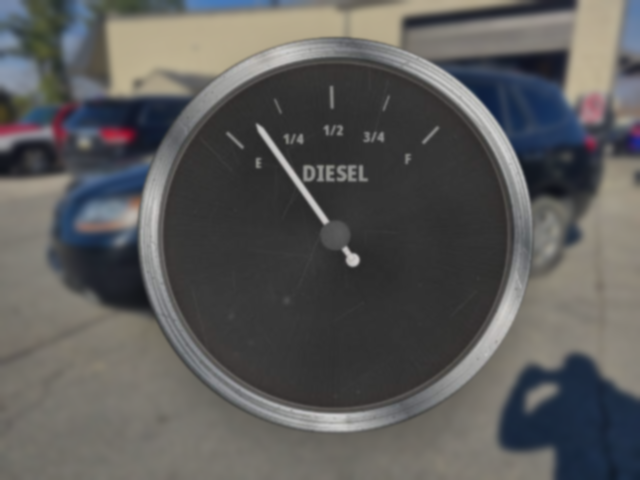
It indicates {"value": 0.125}
